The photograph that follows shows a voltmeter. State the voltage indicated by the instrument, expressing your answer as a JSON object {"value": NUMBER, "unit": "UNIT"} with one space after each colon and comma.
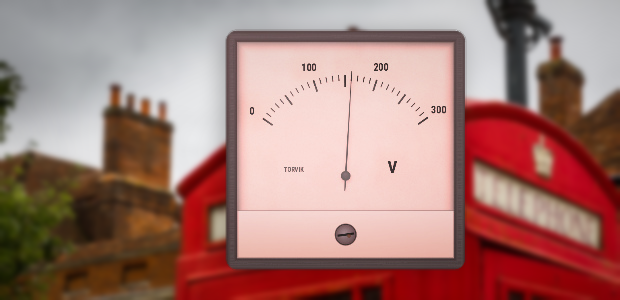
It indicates {"value": 160, "unit": "V"}
